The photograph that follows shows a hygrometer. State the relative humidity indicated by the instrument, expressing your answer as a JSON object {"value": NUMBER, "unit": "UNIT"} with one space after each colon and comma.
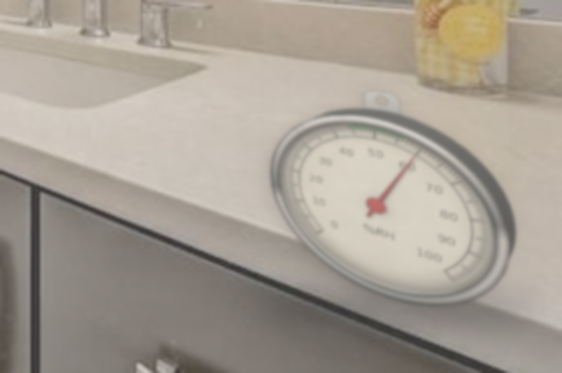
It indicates {"value": 60, "unit": "%"}
